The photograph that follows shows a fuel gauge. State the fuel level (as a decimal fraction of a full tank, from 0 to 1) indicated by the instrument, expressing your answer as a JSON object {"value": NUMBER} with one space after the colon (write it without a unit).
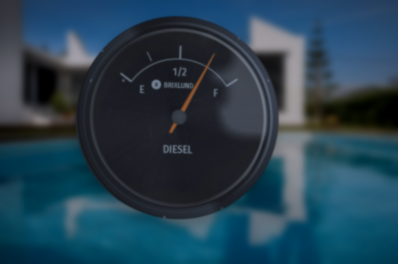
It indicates {"value": 0.75}
